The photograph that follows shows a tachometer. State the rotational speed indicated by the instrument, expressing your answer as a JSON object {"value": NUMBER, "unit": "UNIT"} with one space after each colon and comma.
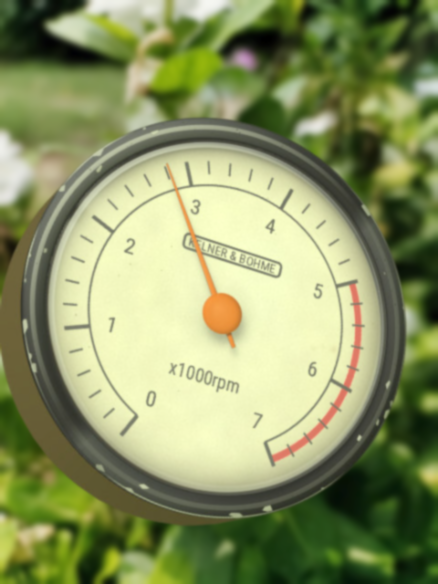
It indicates {"value": 2800, "unit": "rpm"}
